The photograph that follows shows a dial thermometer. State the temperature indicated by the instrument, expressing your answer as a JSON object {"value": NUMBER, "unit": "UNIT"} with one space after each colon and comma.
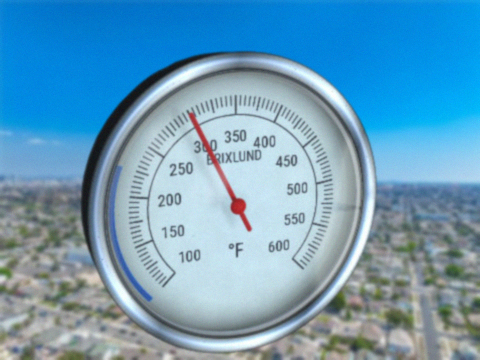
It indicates {"value": 300, "unit": "°F"}
